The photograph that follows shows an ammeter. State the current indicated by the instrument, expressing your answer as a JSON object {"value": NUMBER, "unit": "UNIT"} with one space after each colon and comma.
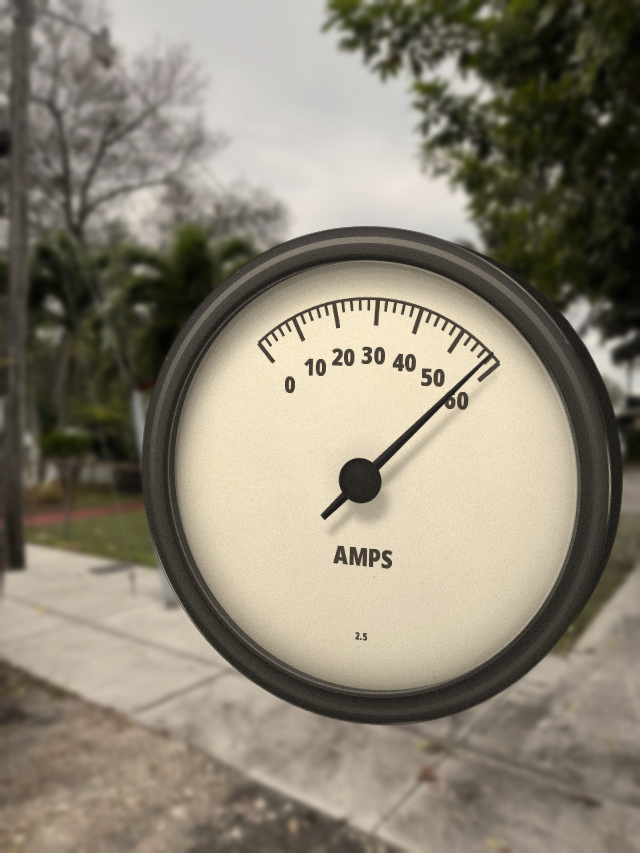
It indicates {"value": 58, "unit": "A"}
